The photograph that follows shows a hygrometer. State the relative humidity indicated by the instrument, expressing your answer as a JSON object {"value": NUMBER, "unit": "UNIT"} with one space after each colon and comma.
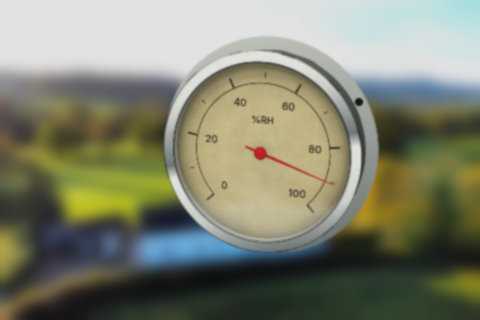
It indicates {"value": 90, "unit": "%"}
